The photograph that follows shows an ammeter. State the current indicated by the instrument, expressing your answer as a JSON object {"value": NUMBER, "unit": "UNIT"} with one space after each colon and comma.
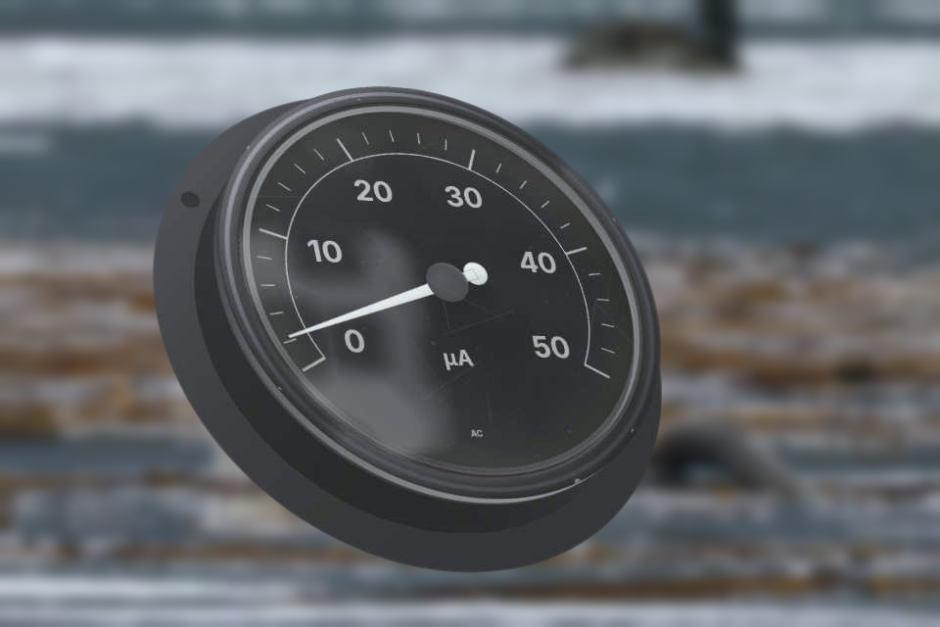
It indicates {"value": 2, "unit": "µA"}
